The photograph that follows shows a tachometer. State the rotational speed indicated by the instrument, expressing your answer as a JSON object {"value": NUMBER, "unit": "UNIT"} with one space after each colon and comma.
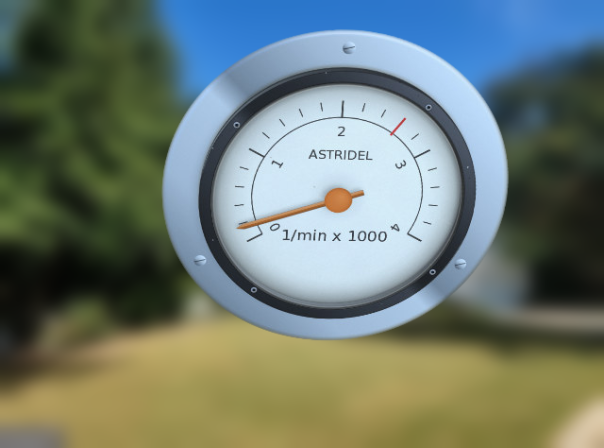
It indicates {"value": 200, "unit": "rpm"}
